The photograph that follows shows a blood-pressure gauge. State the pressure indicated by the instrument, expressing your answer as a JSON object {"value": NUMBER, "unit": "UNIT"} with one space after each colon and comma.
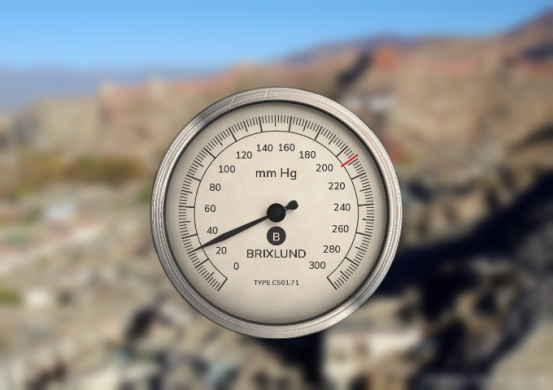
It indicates {"value": 30, "unit": "mmHg"}
